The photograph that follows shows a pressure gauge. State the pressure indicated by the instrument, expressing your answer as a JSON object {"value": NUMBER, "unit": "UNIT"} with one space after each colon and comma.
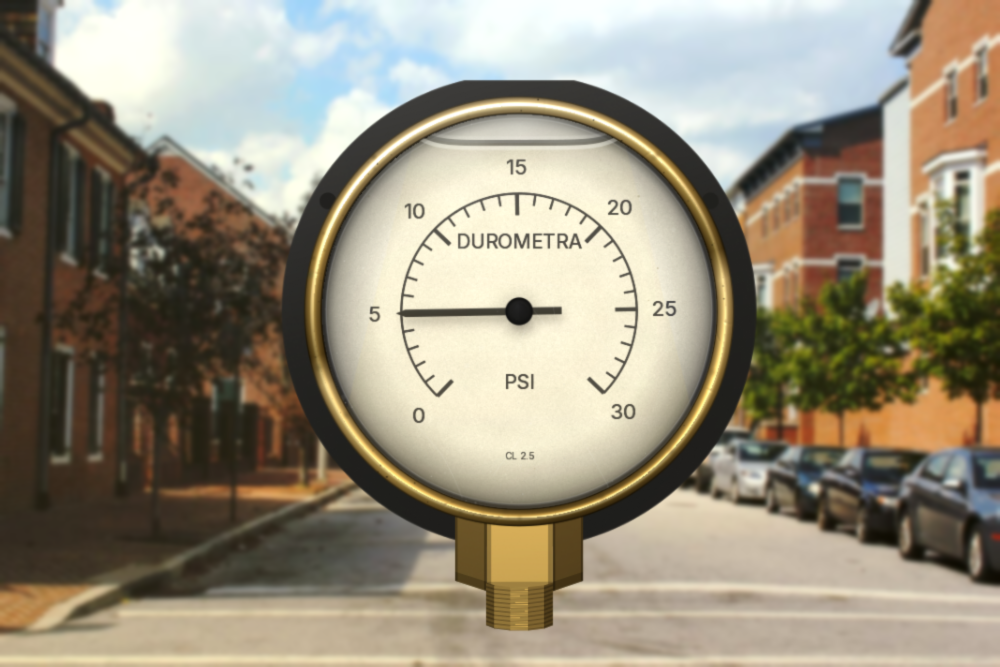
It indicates {"value": 5, "unit": "psi"}
